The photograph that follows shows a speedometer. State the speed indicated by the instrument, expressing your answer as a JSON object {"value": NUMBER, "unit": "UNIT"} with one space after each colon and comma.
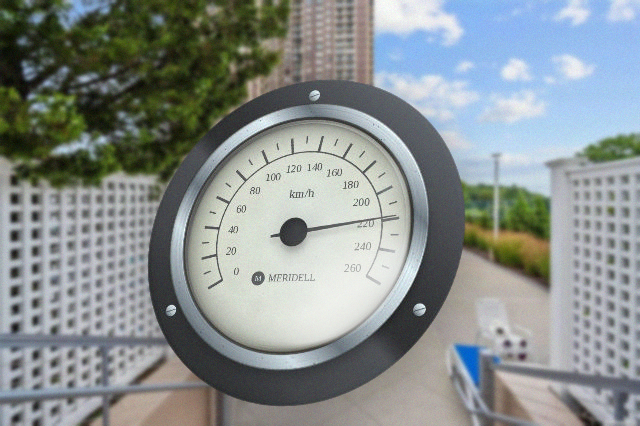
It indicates {"value": 220, "unit": "km/h"}
